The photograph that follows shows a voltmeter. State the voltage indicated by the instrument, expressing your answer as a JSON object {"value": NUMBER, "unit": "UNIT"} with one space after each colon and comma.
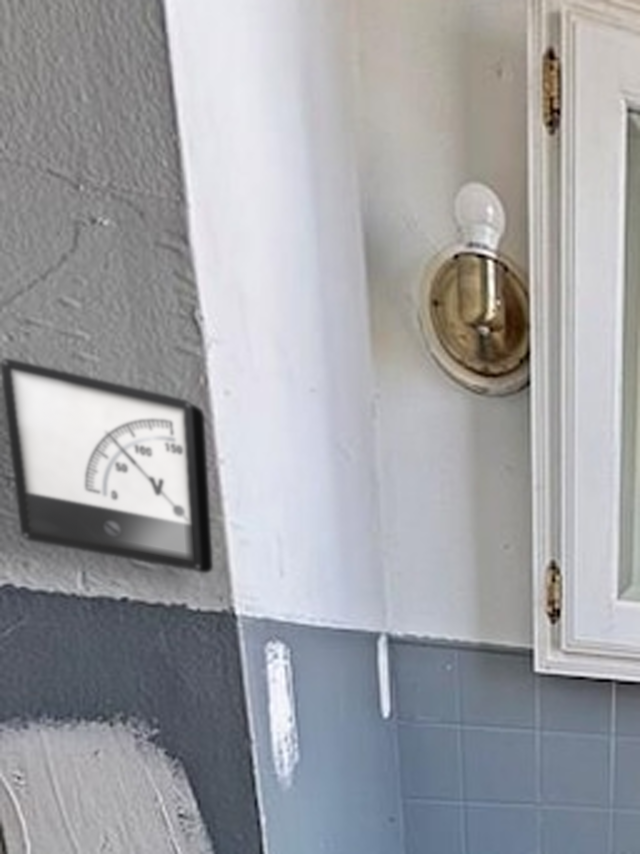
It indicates {"value": 75, "unit": "V"}
